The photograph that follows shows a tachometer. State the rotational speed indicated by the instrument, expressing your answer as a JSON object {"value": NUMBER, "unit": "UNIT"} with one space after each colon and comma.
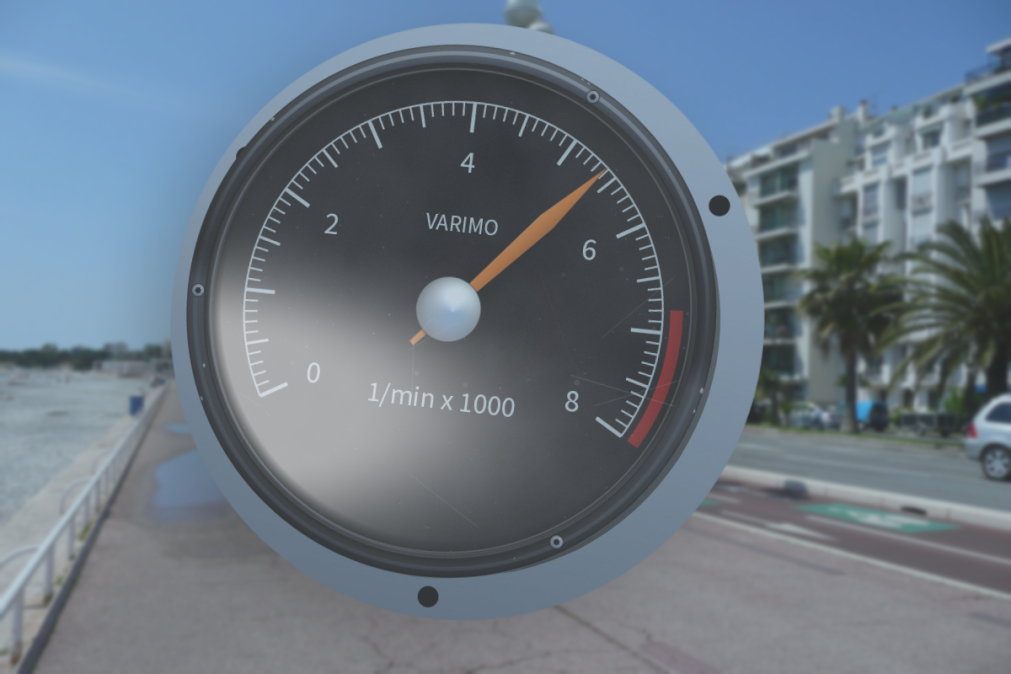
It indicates {"value": 5400, "unit": "rpm"}
